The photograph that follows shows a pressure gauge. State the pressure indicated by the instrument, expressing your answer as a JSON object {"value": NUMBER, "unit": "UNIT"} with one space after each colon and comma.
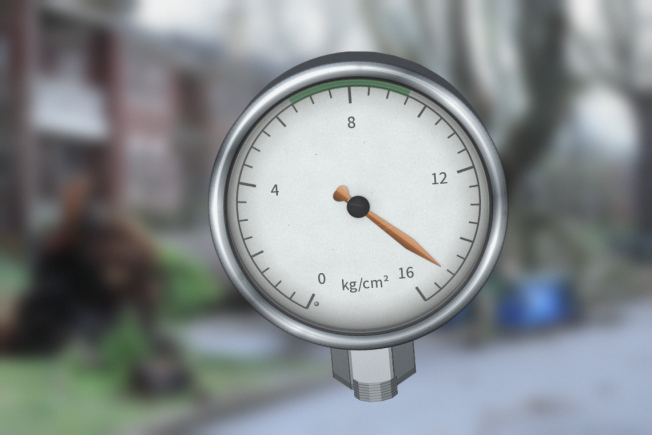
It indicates {"value": 15, "unit": "kg/cm²"}
